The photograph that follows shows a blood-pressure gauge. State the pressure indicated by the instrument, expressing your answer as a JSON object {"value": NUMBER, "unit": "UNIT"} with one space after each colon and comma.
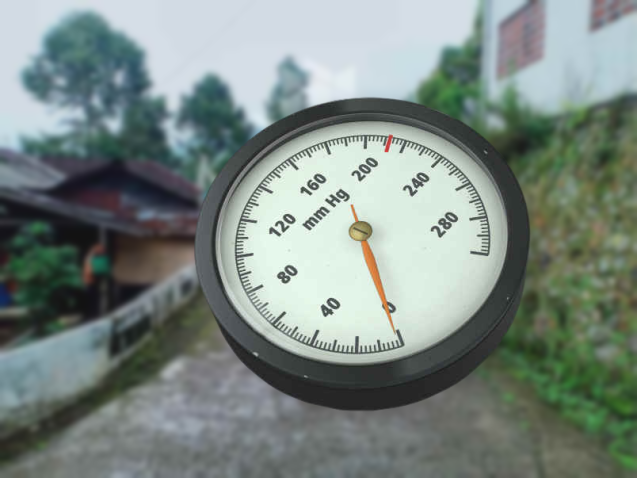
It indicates {"value": 2, "unit": "mmHg"}
